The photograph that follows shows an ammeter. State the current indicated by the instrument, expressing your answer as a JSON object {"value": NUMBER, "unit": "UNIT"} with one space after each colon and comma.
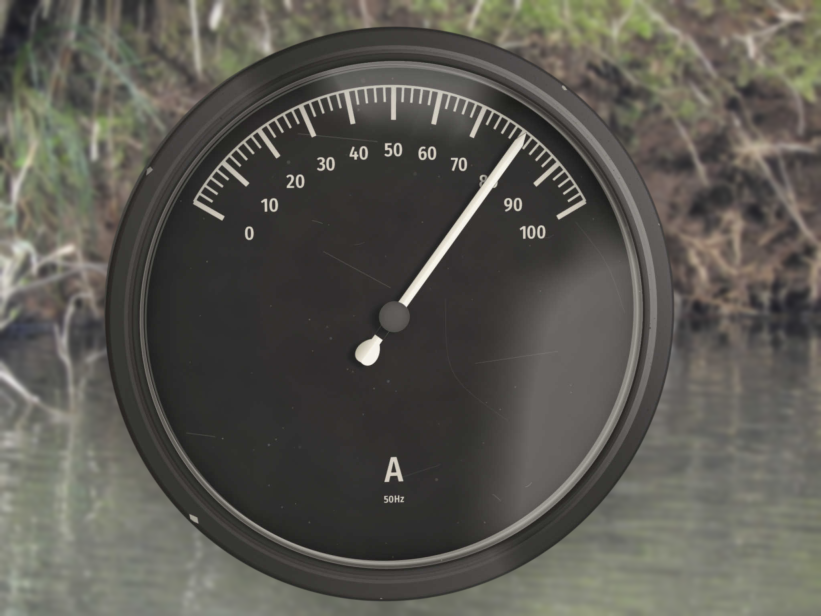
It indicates {"value": 80, "unit": "A"}
